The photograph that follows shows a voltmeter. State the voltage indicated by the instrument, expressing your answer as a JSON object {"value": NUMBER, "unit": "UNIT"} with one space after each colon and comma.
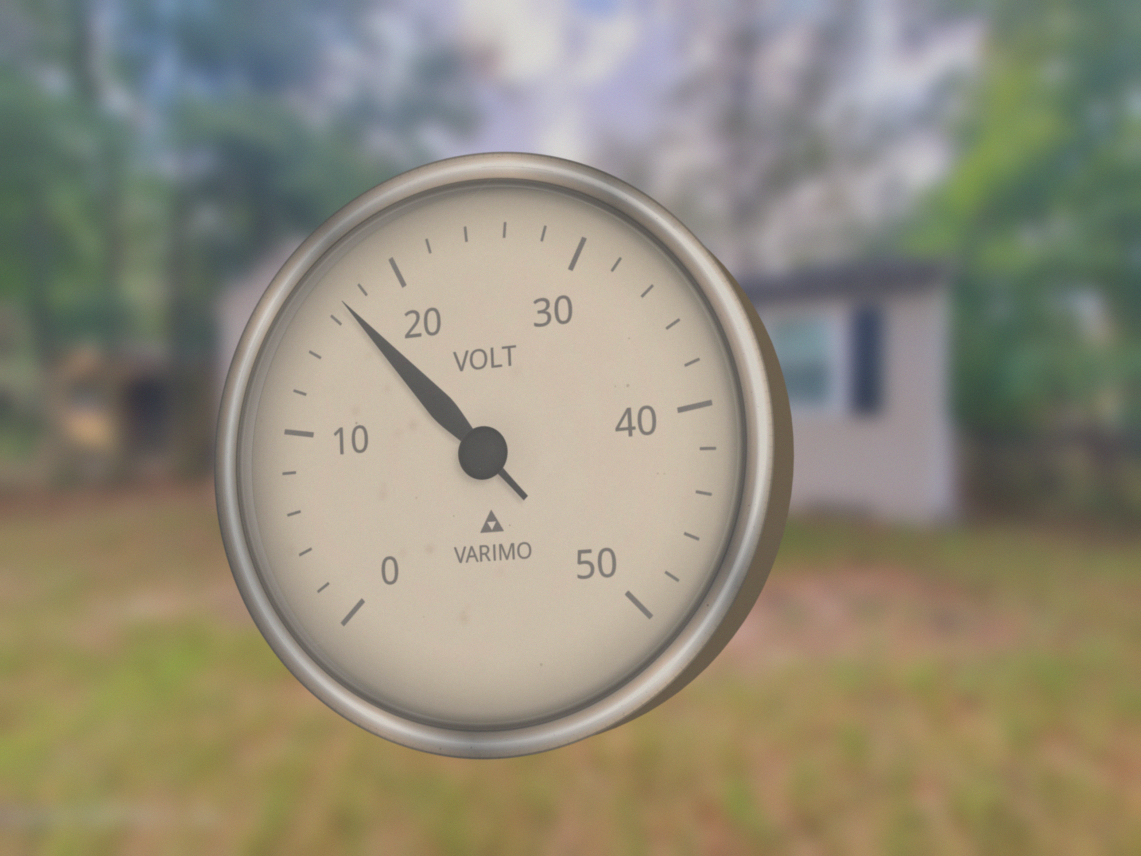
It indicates {"value": 17, "unit": "V"}
